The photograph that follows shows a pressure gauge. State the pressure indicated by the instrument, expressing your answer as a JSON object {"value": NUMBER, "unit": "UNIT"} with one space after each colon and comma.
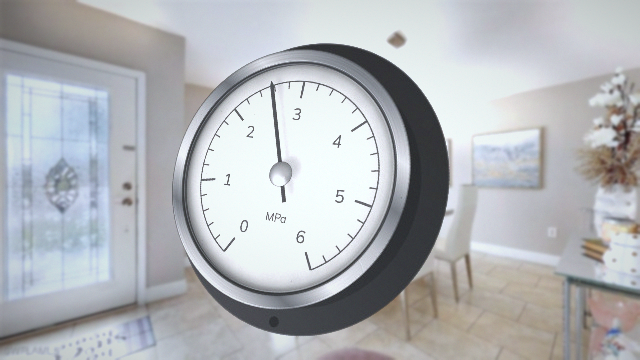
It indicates {"value": 2.6, "unit": "MPa"}
